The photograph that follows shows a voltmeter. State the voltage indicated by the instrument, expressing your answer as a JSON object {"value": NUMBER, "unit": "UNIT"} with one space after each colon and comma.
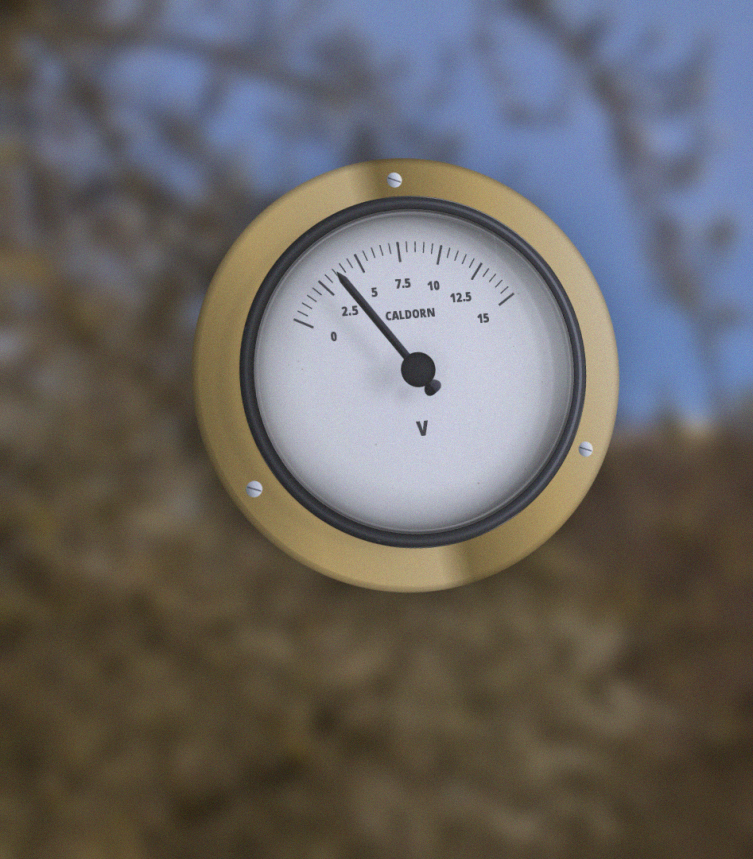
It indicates {"value": 3.5, "unit": "V"}
